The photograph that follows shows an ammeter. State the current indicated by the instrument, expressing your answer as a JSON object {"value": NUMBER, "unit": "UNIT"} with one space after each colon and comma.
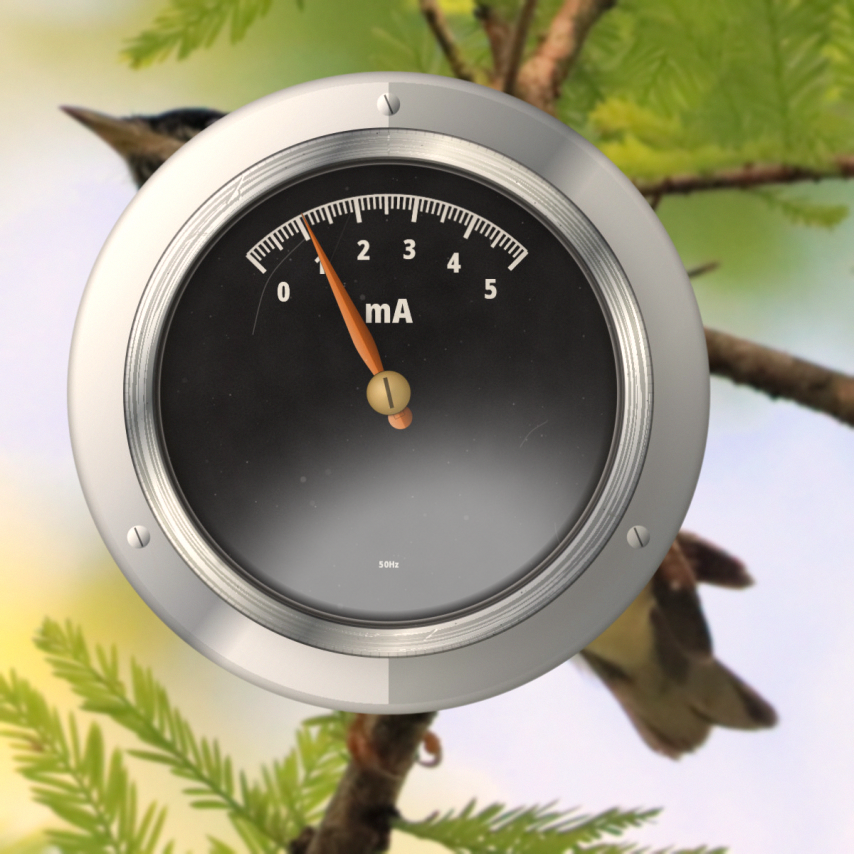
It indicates {"value": 1.1, "unit": "mA"}
